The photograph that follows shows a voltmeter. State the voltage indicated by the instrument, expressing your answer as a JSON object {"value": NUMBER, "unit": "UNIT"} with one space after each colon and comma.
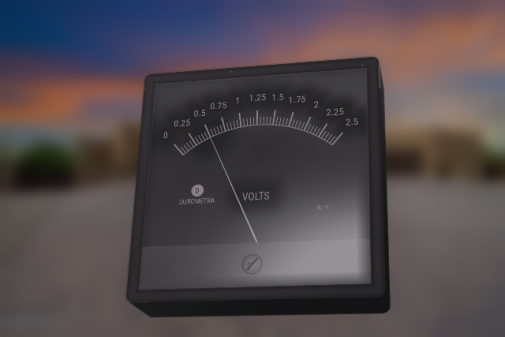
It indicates {"value": 0.5, "unit": "V"}
